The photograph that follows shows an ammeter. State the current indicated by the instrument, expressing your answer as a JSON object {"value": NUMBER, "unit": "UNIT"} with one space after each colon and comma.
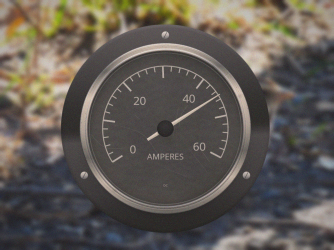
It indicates {"value": 45, "unit": "A"}
